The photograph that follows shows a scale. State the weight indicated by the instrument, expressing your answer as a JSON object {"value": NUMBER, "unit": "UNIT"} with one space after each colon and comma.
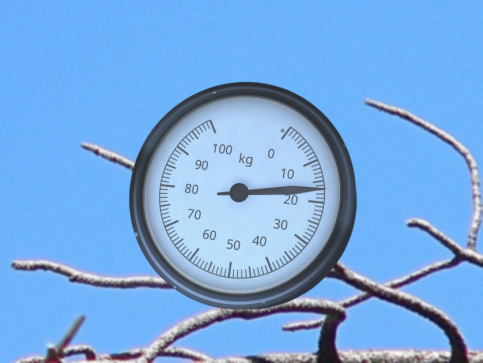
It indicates {"value": 17, "unit": "kg"}
